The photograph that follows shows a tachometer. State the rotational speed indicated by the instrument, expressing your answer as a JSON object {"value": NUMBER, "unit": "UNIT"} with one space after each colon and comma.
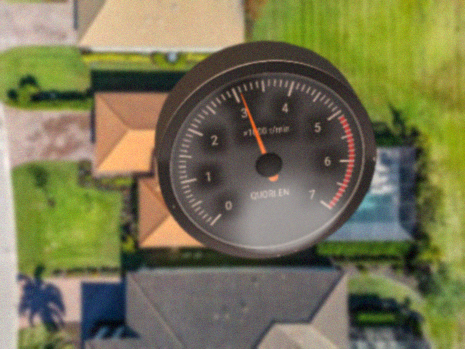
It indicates {"value": 3100, "unit": "rpm"}
